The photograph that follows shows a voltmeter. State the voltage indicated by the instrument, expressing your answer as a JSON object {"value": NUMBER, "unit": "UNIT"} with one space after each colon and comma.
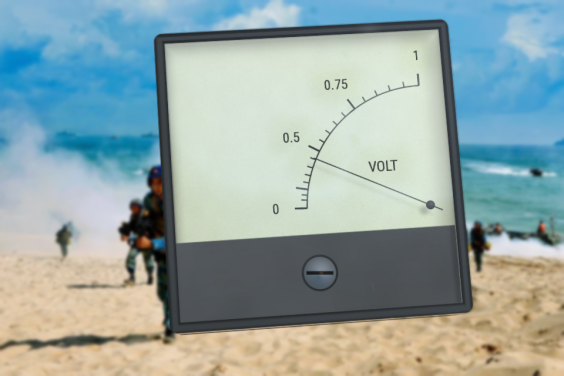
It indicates {"value": 0.45, "unit": "V"}
